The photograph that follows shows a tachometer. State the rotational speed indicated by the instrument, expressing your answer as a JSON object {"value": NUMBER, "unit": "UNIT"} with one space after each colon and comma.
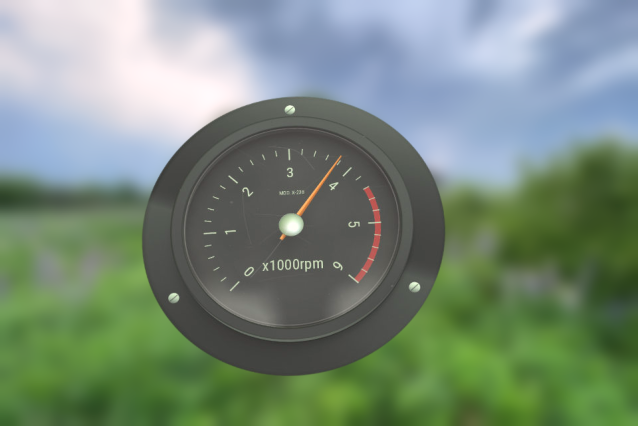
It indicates {"value": 3800, "unit": "rpm"}
